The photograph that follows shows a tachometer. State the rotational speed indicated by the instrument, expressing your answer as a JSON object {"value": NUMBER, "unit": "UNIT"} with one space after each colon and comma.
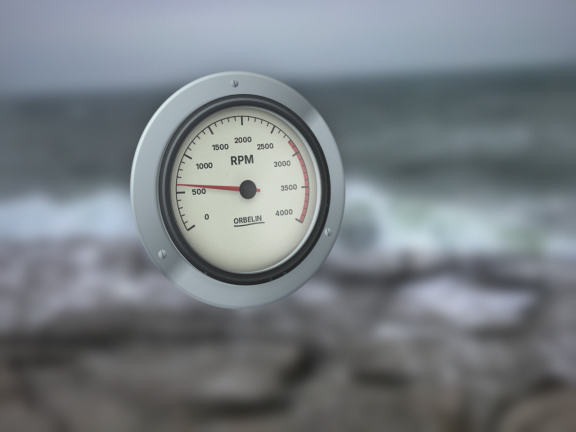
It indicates {"value": 600, "unit": "rpm"}
